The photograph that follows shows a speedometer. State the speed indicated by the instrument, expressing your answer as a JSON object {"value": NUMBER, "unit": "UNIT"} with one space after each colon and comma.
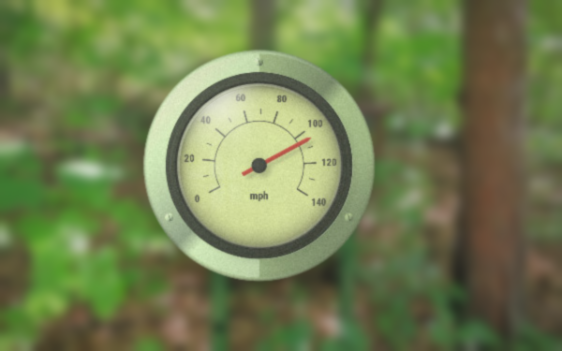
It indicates {"value": 105, "unit": "mph"}
